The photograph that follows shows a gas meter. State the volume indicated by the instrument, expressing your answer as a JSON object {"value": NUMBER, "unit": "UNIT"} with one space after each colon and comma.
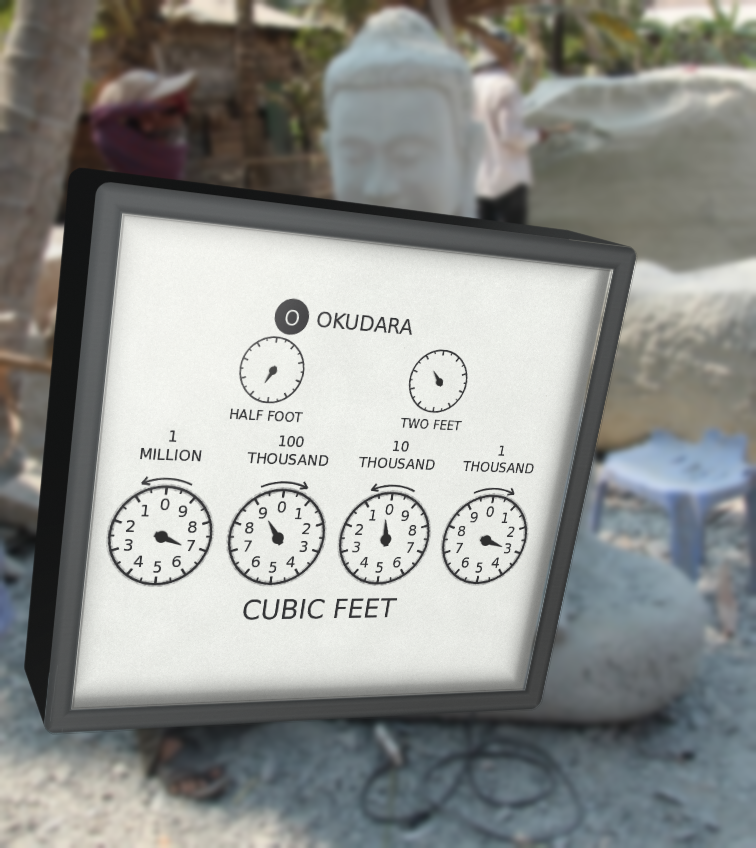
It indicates {"value": 690300, "unit": "ft³"}
